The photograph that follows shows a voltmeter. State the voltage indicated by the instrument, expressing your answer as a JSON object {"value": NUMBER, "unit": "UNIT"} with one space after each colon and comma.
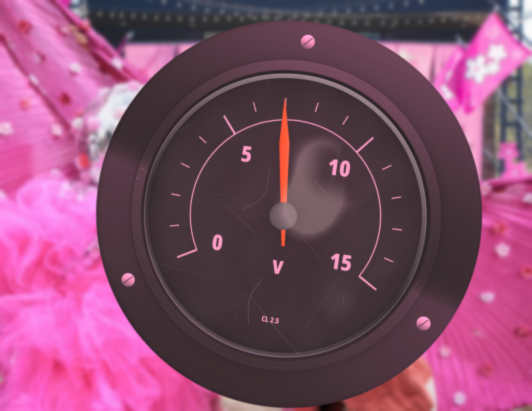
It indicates {"value": 7, "unit": "V"}
